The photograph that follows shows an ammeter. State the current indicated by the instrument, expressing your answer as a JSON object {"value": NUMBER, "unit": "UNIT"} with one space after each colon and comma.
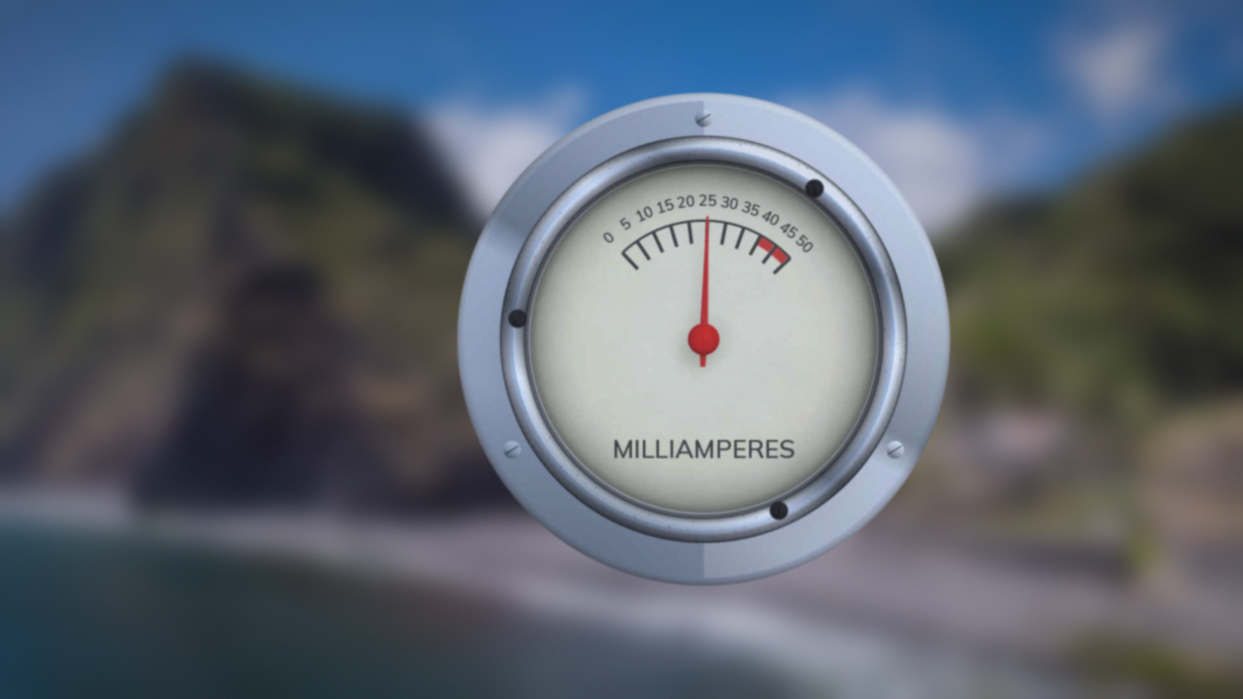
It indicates {"value": 25, "unit": "mA"}
